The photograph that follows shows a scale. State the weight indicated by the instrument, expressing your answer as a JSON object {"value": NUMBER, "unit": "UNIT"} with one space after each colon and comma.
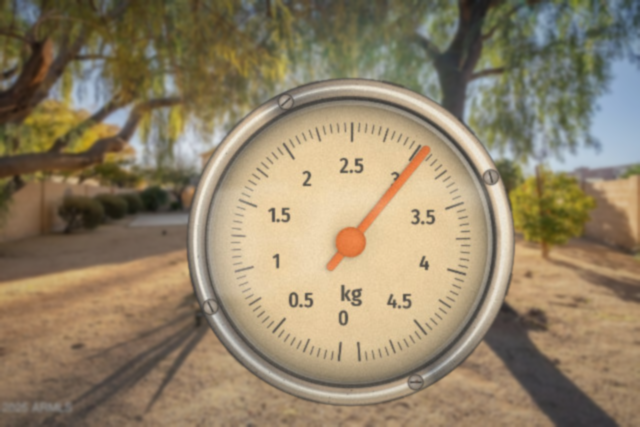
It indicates {"value": 3.05, "unit": "kg"}
